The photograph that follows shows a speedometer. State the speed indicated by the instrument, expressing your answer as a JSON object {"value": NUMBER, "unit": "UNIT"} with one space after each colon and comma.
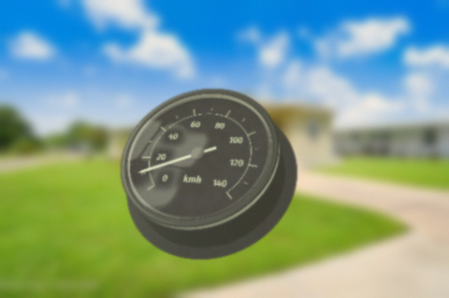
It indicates {"value": 10, "unit": "km/h"}
